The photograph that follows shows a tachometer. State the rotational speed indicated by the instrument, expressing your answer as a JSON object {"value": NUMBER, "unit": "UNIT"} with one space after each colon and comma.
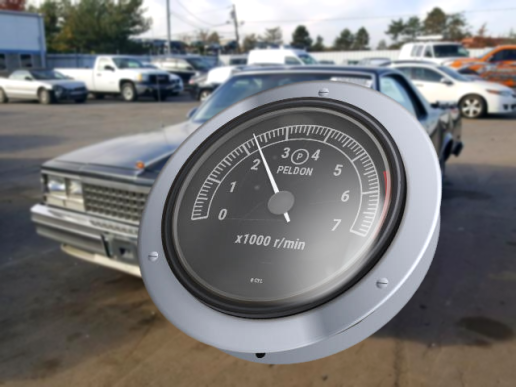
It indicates {"value": 2300, "unit": "rpm"}
